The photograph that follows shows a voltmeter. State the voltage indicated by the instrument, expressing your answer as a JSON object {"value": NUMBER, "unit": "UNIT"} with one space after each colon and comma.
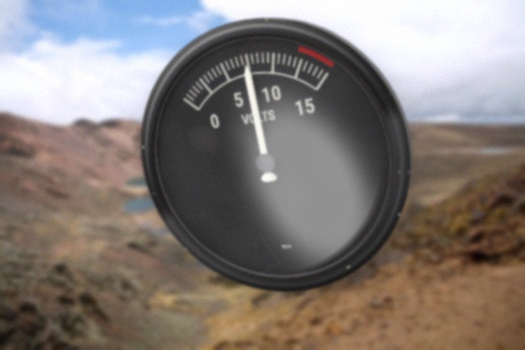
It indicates {"value": 7.5, "unit": "V"}
